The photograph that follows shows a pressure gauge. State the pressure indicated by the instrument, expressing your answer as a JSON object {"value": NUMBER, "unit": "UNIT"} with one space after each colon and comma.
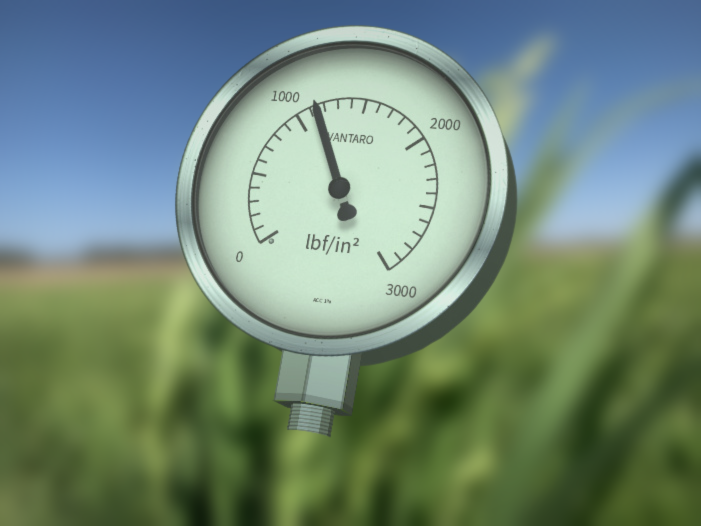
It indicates {"value": 1150, "unit": "psi"}
